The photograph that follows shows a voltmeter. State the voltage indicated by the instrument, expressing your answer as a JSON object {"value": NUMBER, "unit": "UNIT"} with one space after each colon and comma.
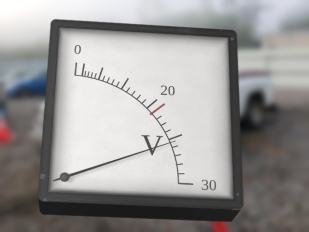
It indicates {"value": 25.5, "unit": "V"}
